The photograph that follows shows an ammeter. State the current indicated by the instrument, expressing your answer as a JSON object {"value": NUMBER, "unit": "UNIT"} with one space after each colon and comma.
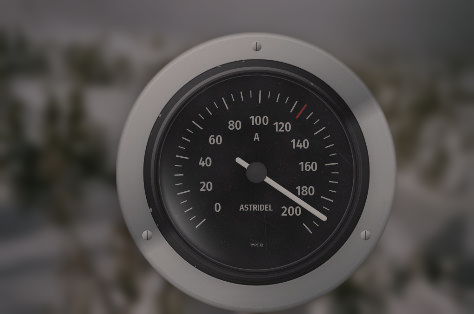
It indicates {"value": 190, "unit": "A"}
